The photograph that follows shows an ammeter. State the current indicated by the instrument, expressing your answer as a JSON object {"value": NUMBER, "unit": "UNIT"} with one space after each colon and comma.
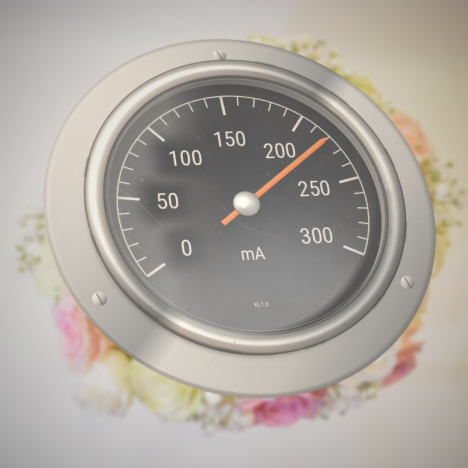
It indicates {"value": 220, "unit": "mA"}
